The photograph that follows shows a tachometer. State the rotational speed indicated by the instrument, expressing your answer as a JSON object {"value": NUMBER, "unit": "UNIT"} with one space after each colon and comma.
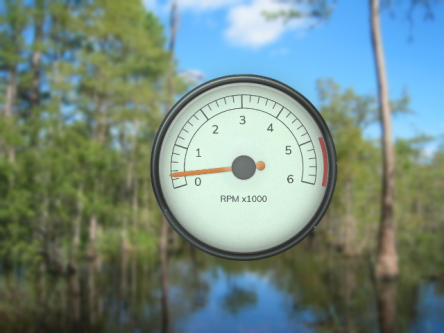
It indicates {"value": 300, "unit": "rpm"}
